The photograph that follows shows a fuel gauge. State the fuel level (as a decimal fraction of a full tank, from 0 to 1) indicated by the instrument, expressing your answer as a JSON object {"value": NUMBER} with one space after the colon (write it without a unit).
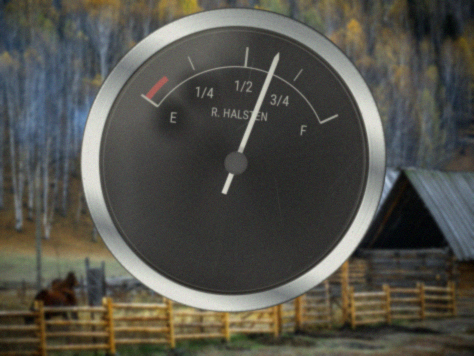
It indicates {"value": 0.625}
